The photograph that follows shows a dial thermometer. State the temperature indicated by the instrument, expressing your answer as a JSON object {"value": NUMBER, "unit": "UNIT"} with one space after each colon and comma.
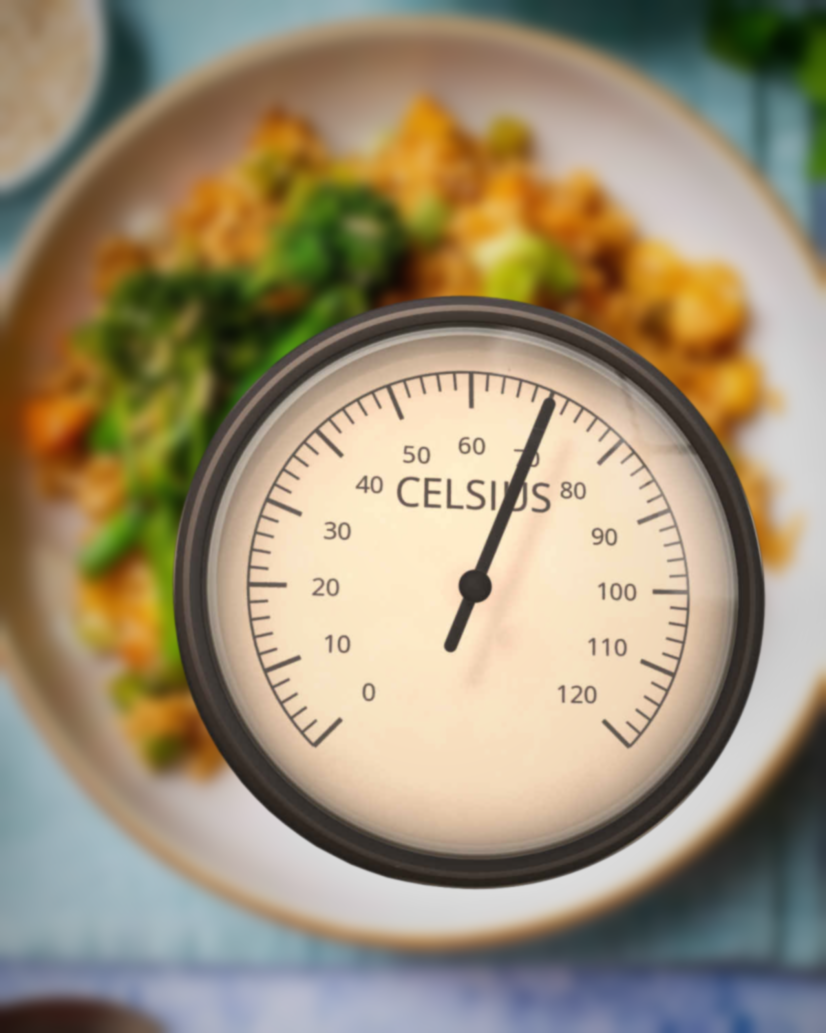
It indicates {"value": 70, "unit": "°C"}
